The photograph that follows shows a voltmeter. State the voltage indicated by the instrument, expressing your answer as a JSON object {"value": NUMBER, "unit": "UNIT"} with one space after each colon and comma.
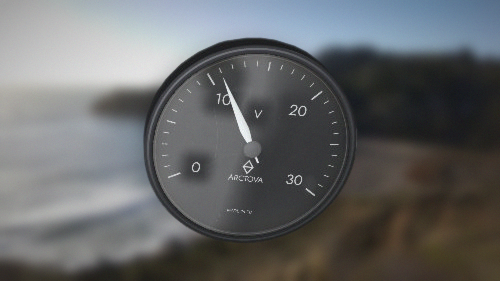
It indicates {"value": 11, "unit": "V"}
